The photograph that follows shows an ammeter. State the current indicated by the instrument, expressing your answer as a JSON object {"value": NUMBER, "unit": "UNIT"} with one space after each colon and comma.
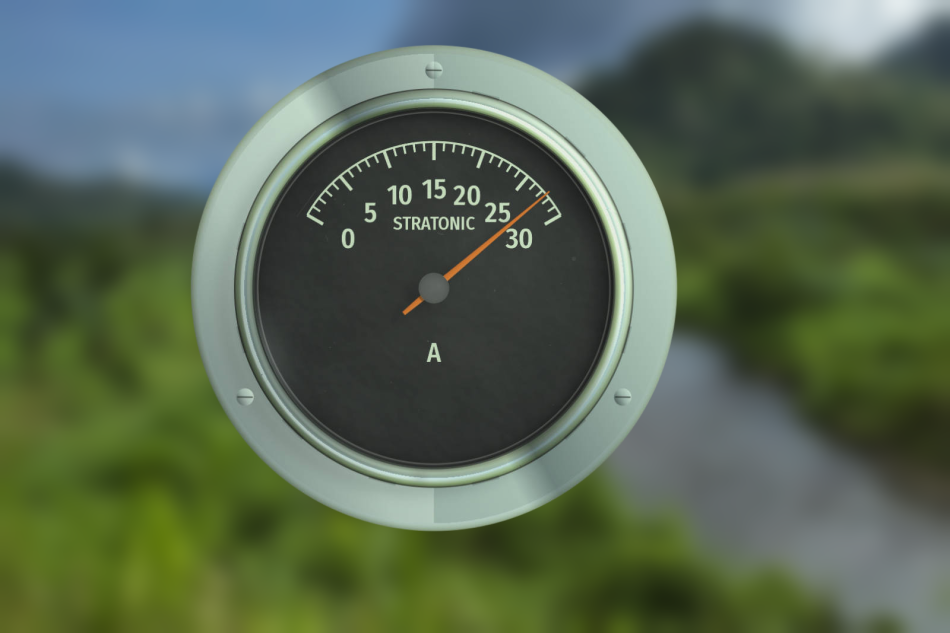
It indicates {"value": 27.5, "unit": "A"}
